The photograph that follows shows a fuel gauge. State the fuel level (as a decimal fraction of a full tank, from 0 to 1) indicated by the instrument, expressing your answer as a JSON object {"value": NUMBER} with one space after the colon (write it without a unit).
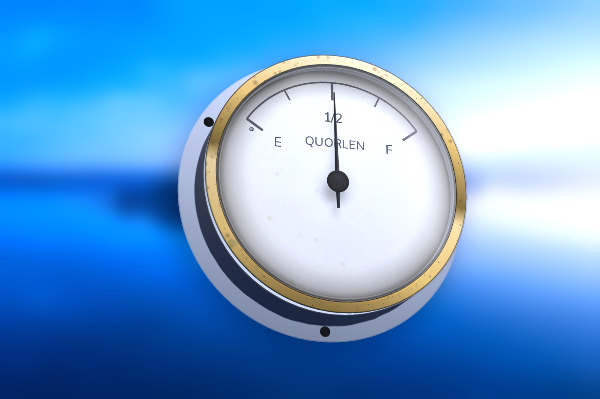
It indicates {"value": 0.5}
